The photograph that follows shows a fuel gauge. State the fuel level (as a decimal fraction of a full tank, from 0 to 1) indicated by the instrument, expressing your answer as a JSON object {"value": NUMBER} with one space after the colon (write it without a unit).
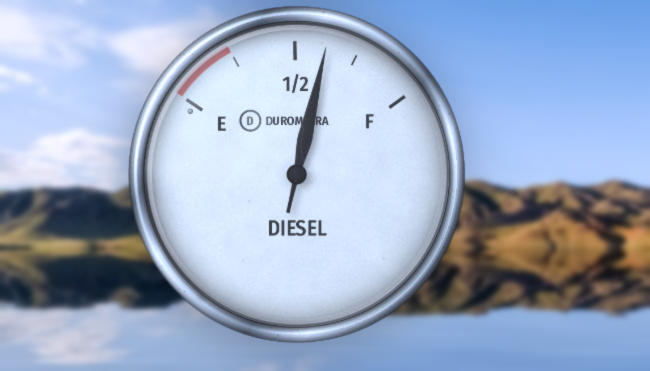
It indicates {"value": 0.625}
